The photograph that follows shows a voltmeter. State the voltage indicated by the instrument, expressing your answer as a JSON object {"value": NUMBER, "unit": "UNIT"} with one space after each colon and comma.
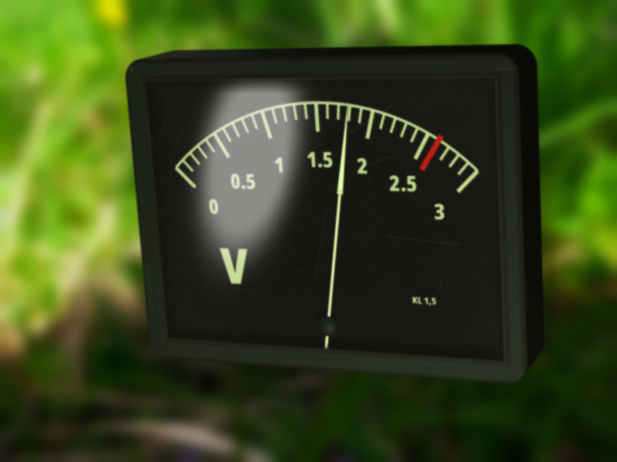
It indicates {"value": 1.8, "unit": "V"}
